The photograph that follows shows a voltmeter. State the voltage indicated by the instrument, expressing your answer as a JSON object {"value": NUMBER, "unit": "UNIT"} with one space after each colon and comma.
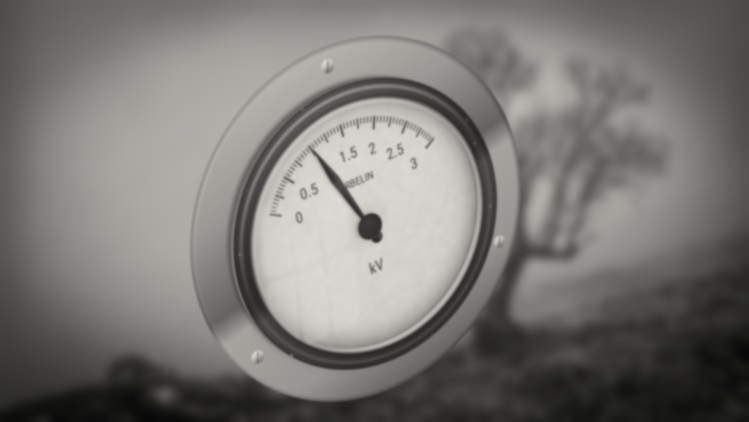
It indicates {"value": 1, "unit": "kV"}
